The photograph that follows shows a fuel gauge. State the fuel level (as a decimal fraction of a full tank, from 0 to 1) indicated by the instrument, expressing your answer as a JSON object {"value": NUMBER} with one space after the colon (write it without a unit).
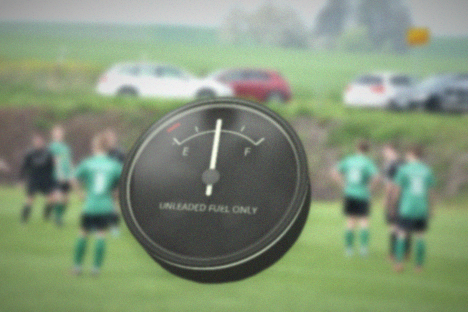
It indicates {"value": 0.5}
